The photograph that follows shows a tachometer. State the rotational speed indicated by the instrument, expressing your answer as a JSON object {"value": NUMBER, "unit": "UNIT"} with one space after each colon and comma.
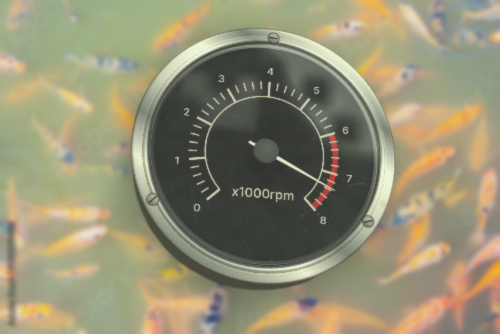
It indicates {"value": 7400, "unit": "rpm"}
